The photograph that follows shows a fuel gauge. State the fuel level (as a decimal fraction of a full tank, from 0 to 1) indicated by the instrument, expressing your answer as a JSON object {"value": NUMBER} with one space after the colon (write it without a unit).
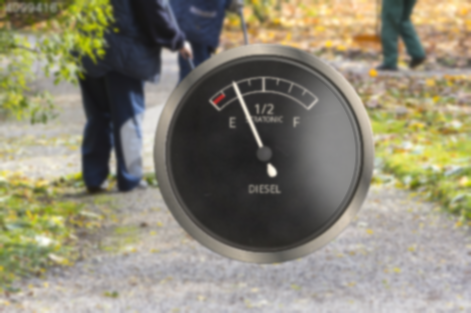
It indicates {"value": 0.25}
